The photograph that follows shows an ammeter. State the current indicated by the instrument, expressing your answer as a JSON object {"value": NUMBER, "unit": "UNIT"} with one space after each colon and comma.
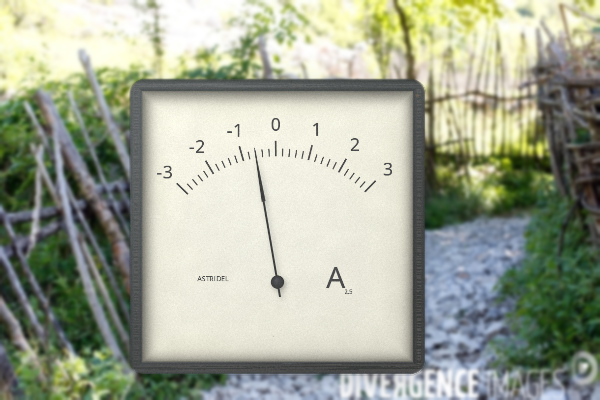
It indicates {"value": -0.6, "unit": "A"}
